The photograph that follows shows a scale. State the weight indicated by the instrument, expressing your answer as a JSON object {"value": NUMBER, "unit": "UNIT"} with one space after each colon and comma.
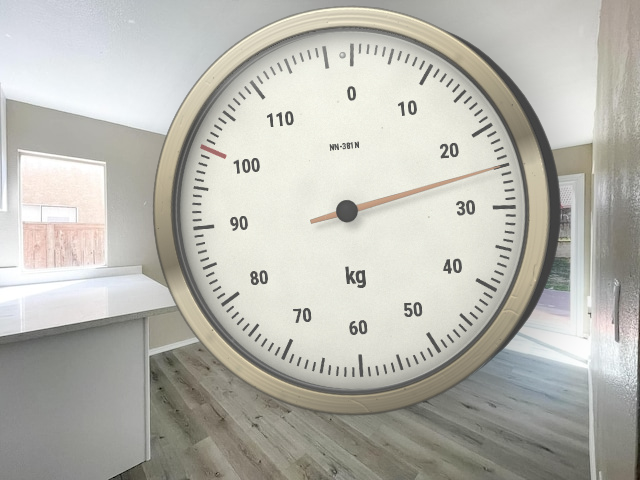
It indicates {"value": 25, "unit": "kg"}
